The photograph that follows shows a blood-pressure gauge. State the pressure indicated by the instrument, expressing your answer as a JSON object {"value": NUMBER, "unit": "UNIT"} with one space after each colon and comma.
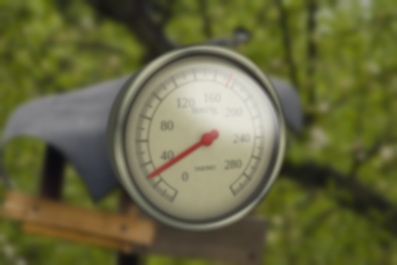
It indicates {"value": 30, "unit": "mmHg"}
